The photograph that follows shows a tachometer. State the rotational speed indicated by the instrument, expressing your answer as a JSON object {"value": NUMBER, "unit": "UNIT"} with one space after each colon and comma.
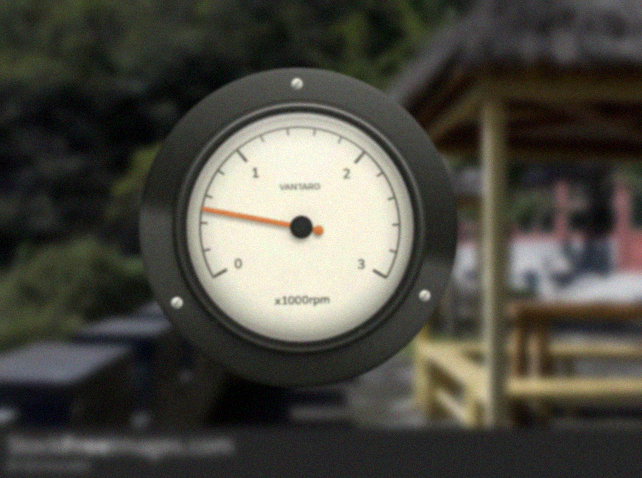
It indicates {"value": 500, "unit": "rpm"}
